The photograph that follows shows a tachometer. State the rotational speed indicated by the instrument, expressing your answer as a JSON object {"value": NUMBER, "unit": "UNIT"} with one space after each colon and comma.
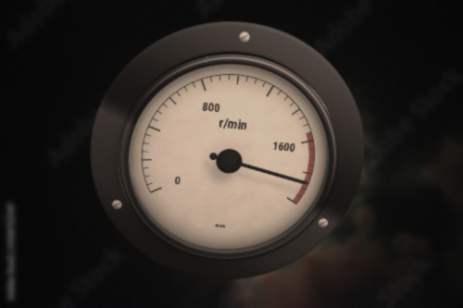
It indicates {"value": 1850, "unit": "rpm"}
